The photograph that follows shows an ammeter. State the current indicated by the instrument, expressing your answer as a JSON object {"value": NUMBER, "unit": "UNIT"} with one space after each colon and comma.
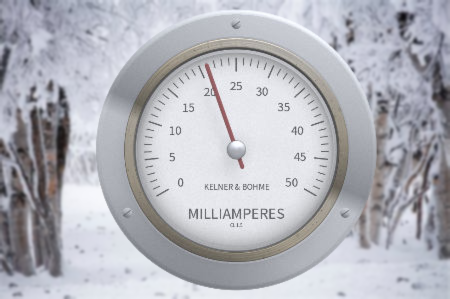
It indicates {"value": 21, "unit": "mA"}
